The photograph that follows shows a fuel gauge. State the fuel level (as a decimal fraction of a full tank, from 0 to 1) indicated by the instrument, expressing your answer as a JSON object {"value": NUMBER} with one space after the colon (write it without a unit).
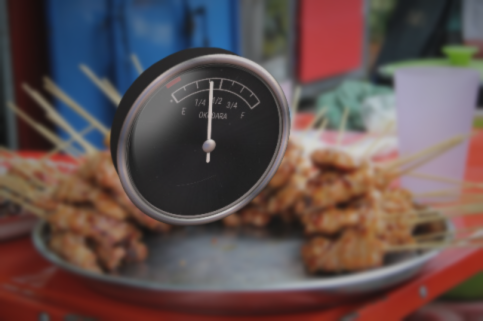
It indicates {"value": 0.375}
